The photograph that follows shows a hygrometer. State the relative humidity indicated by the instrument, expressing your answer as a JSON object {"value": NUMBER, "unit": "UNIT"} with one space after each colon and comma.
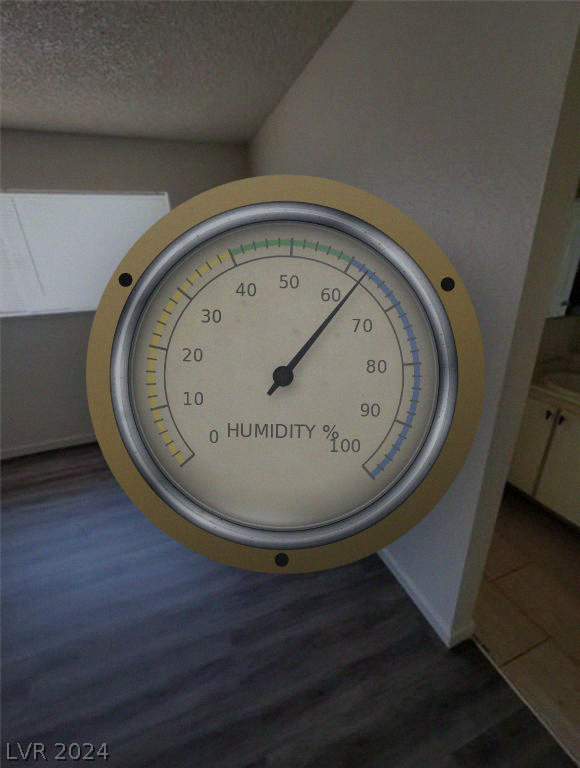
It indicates {"value": 63, "unit": "%"}
